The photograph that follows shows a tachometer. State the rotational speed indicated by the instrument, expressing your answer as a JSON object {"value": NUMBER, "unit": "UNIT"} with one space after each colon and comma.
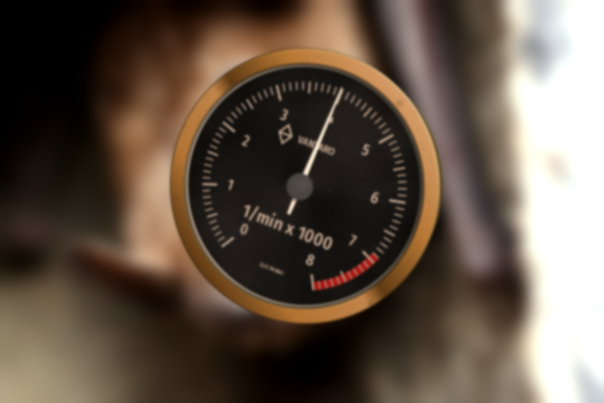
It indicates {"value": 4000, "unit": "rpm"}
